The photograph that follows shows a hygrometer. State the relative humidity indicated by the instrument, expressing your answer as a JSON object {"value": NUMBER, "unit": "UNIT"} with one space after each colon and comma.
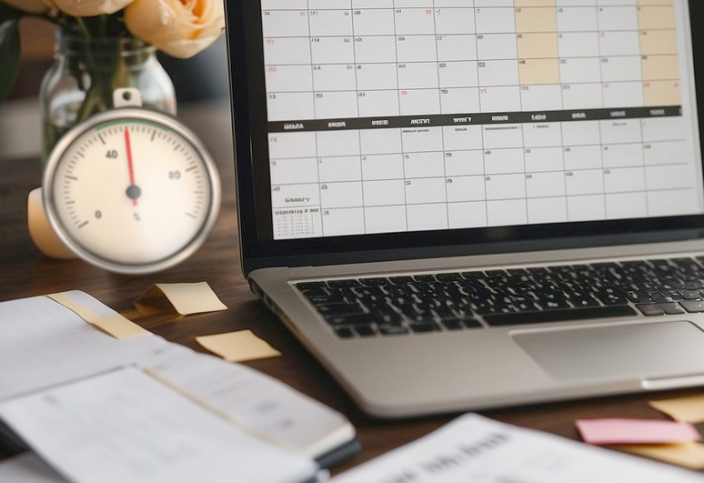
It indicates {"value": 50, "unit": "%"}
